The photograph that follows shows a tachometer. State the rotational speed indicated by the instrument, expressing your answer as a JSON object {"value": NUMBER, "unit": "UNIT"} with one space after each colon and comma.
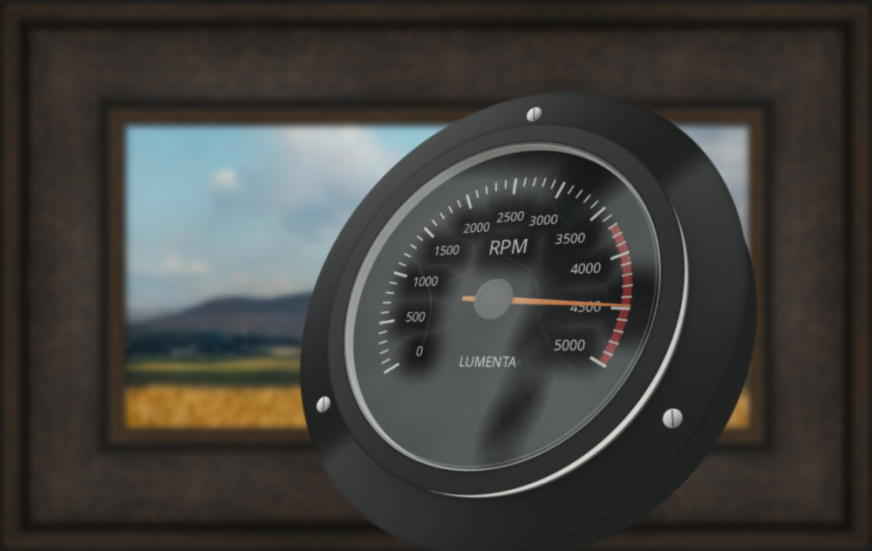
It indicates {"value": 4500, "unit": "rpm"}
